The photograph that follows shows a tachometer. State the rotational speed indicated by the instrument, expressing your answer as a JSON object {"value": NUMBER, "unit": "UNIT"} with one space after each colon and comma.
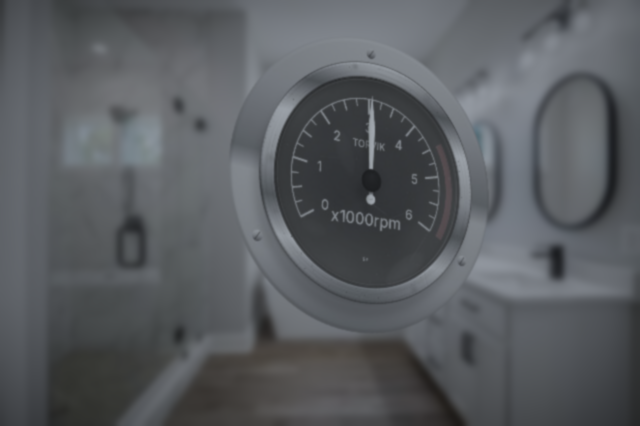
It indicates {"value": 3000, "unit": "rpm"}
